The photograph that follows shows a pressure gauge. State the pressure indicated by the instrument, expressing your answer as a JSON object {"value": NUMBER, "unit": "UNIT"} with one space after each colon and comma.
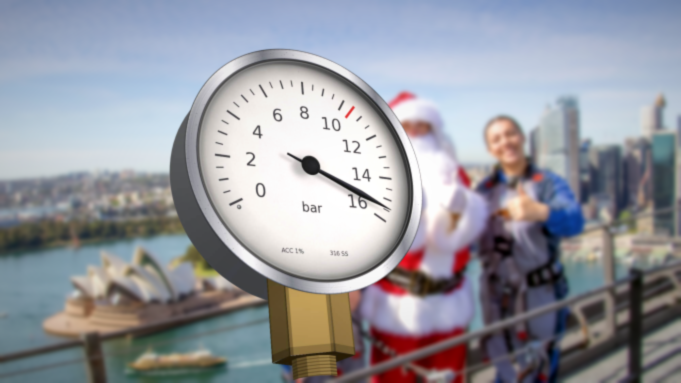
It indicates {"value": 15.5, "unit": "bar"}
